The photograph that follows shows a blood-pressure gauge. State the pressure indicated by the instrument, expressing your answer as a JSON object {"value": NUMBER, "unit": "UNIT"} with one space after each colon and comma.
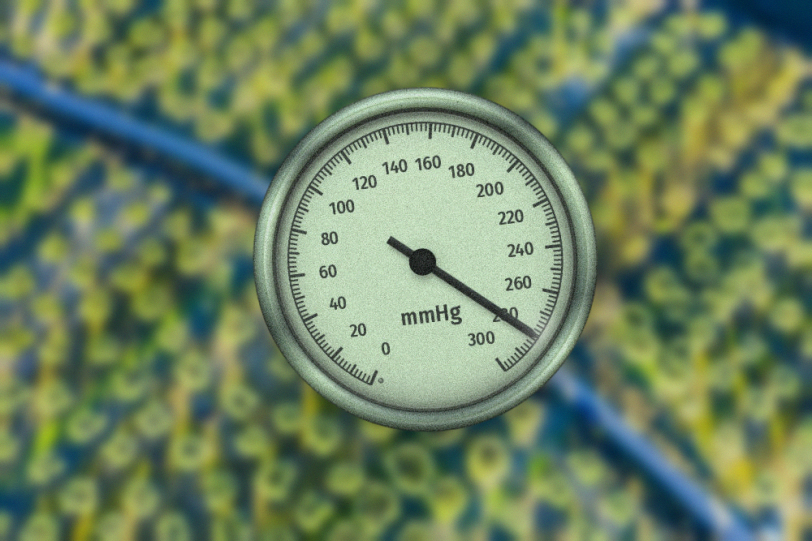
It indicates {"value": 280, "unit": "mmHg"}
